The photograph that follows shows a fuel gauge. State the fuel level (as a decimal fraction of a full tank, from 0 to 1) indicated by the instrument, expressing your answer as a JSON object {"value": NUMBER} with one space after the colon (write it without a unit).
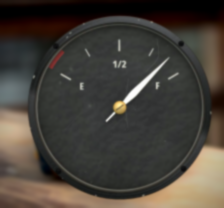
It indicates {"value": 0.875}
